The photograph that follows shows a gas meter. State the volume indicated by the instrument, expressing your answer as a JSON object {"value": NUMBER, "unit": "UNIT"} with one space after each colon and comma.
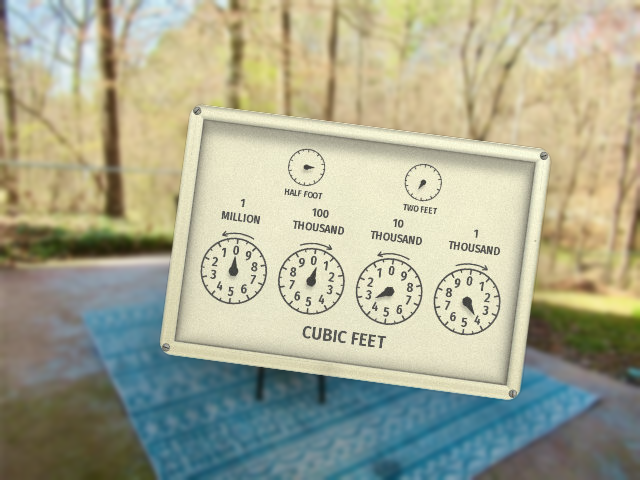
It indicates {"value": 3400, "unit": "ft³"}
